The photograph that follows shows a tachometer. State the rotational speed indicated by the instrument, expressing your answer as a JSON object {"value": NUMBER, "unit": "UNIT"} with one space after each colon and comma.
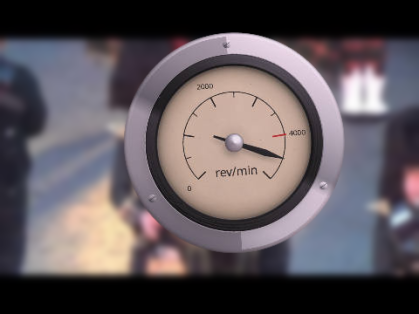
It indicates {"value": 4500, "unit": "rpm"}
